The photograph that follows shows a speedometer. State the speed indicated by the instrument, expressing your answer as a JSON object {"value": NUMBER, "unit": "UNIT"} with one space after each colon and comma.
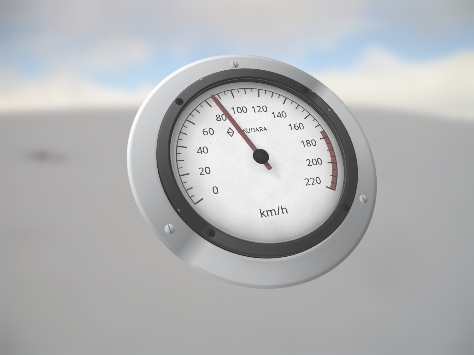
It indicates {"value": 85, "unit": "km/h"}
